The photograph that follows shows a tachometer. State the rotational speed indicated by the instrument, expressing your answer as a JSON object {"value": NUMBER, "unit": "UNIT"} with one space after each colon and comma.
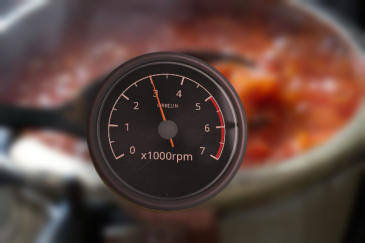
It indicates {"value": 3000, "unit": "rpm"}
